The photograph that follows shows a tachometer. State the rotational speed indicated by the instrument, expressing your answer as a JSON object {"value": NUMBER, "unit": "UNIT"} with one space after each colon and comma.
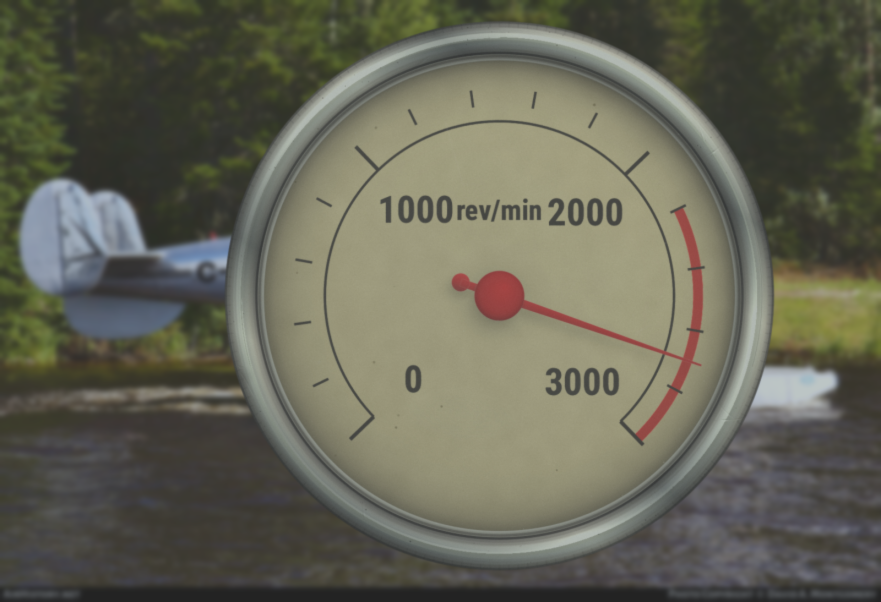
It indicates {"value": 2700, "unit": "rpm"}
